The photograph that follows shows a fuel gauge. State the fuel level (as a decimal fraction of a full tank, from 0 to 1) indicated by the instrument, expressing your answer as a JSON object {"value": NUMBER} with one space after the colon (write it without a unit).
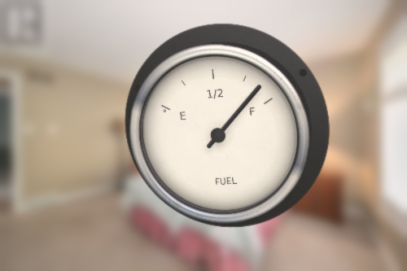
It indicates {"value": 0.875}
